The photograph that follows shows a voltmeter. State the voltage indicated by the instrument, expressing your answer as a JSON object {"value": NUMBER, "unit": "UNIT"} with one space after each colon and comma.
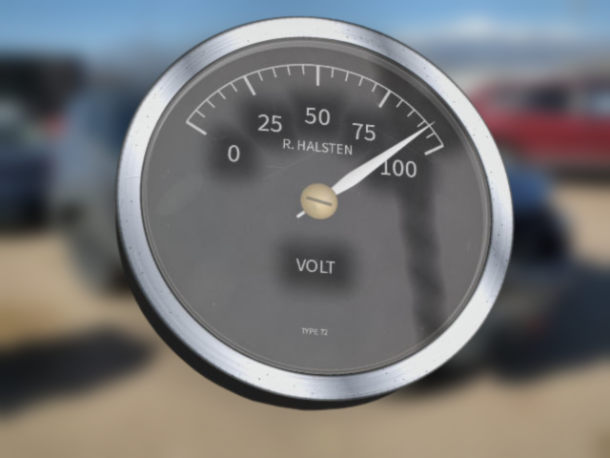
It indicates {"value": 92.5, "unit": "V"}
